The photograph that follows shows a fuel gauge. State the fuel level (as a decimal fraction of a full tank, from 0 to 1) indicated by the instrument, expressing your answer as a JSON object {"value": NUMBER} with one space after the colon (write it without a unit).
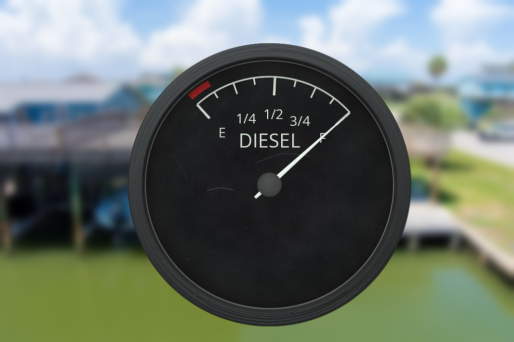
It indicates {"value": 1}
